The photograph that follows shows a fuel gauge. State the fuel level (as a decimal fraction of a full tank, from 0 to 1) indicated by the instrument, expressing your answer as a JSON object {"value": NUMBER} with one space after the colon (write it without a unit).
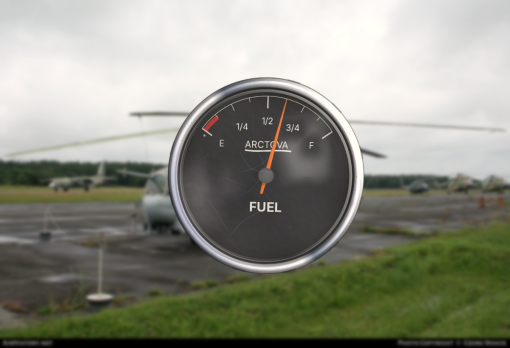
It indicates {"value": 0.625}
